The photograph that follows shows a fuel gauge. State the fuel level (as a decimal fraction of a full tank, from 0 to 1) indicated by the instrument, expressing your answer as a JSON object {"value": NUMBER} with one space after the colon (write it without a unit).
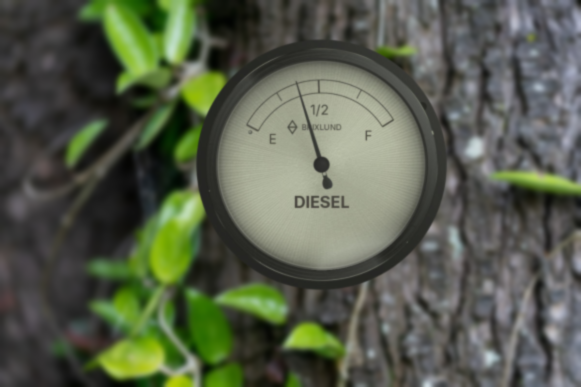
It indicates {"value": 0.375}
